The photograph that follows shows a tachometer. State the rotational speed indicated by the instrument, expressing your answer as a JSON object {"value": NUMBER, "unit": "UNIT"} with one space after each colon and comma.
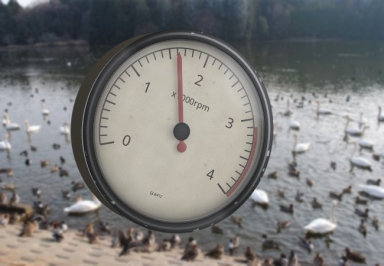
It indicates {"value": 1600, "unit": "rpm"}
